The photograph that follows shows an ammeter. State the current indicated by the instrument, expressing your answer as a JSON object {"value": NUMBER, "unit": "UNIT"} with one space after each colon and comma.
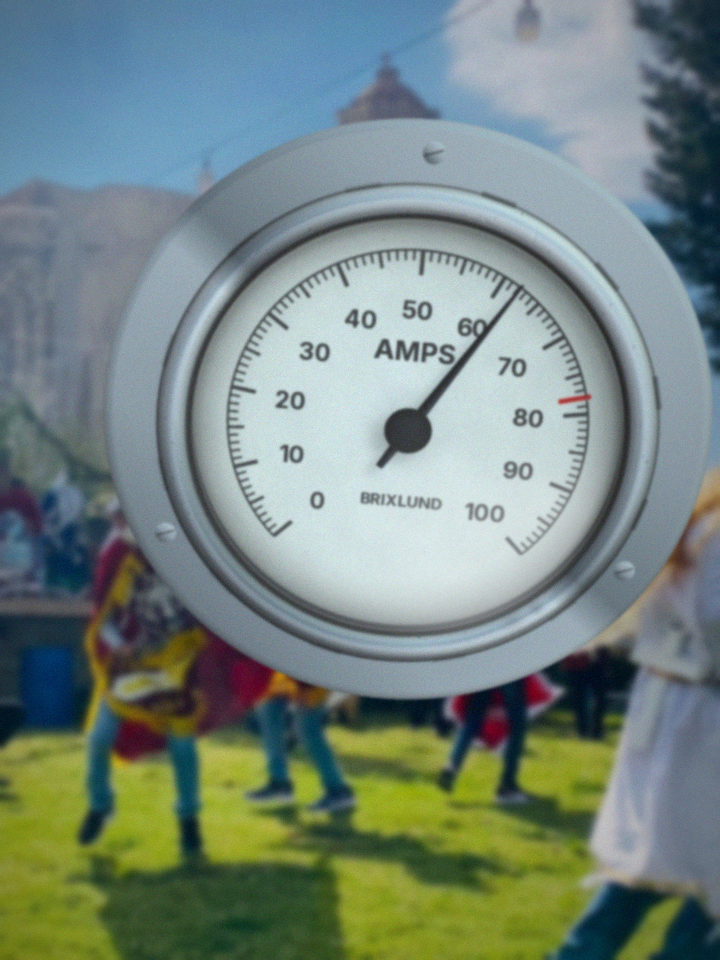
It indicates {"value": 62, "unit": "A"}
